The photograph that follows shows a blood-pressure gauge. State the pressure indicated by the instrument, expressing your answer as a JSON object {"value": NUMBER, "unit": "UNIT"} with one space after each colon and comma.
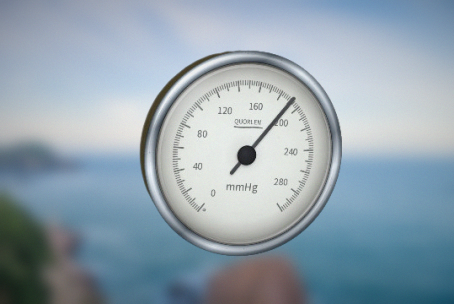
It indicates {"value": 190, "unit": "mmHg"}
